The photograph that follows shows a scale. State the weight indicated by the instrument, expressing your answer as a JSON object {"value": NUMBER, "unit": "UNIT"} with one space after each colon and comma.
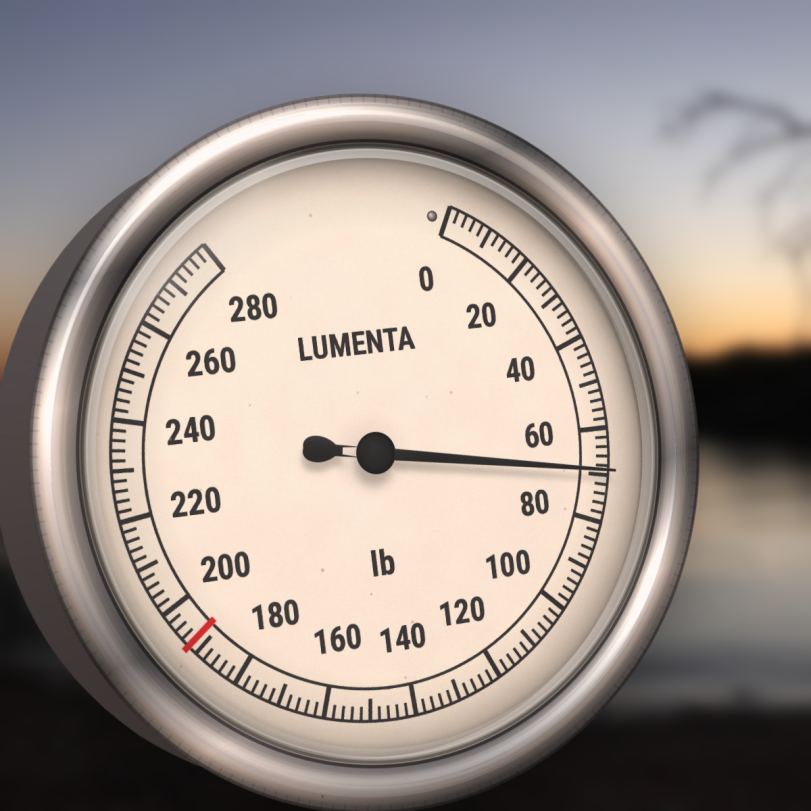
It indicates {"value": 69, "unit": "lb"}
